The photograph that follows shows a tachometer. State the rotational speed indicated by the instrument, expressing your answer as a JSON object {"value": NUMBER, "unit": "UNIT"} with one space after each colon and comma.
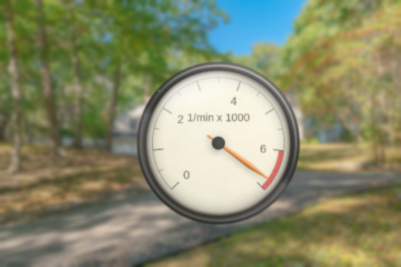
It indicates {"value": 6750, "unit": "rpm"}
